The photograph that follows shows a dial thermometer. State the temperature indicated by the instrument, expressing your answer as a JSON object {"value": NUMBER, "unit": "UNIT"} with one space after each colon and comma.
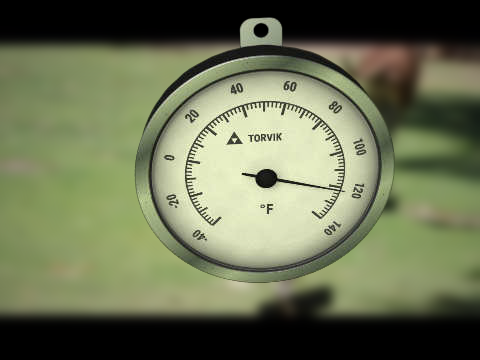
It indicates {"value": 120, "unit": "°F"}
